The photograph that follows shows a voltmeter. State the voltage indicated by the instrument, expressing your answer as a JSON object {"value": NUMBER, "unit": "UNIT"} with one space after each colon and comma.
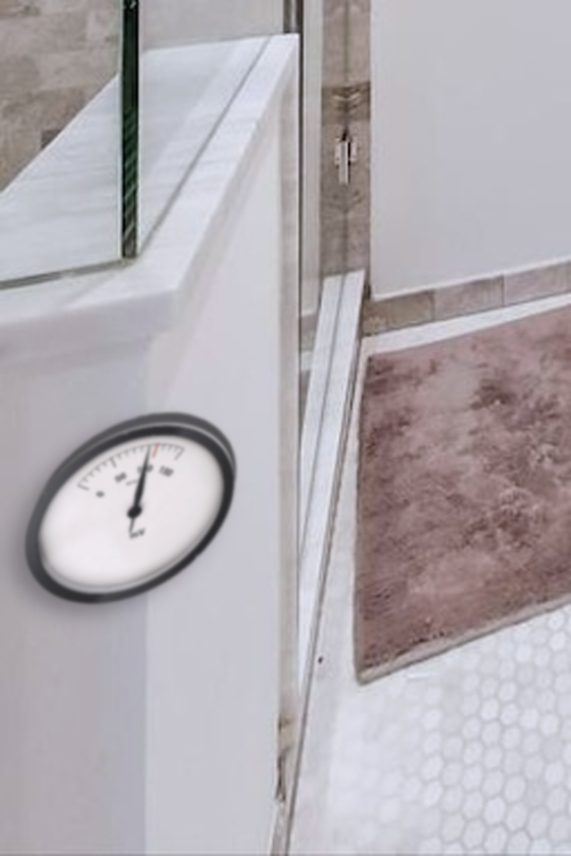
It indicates {"value": 100, "unit": "mV"}
